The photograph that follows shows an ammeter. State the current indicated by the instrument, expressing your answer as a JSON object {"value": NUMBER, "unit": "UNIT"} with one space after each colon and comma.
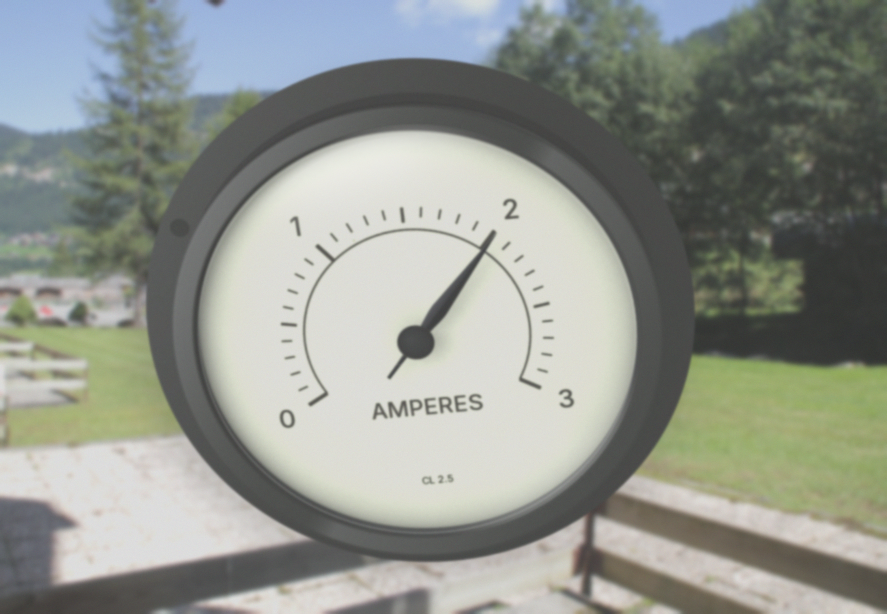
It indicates {"value": 2, "unit": "A"}
